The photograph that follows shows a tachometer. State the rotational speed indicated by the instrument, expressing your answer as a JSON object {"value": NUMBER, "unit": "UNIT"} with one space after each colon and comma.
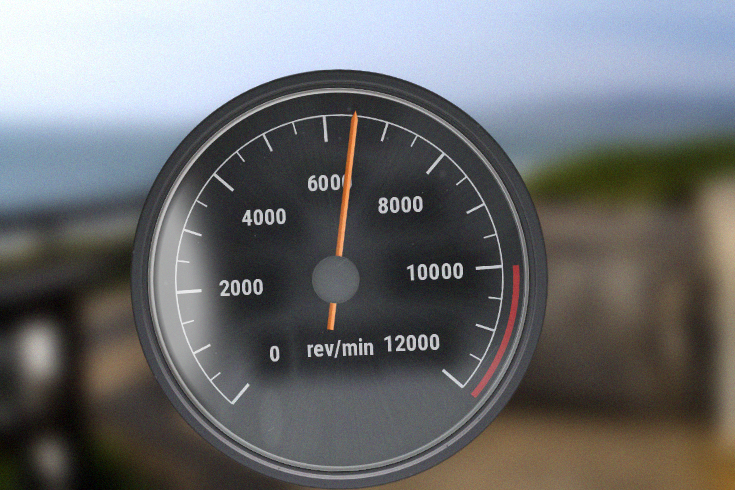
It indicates {"value": 6500, "unit": "rpm"}
